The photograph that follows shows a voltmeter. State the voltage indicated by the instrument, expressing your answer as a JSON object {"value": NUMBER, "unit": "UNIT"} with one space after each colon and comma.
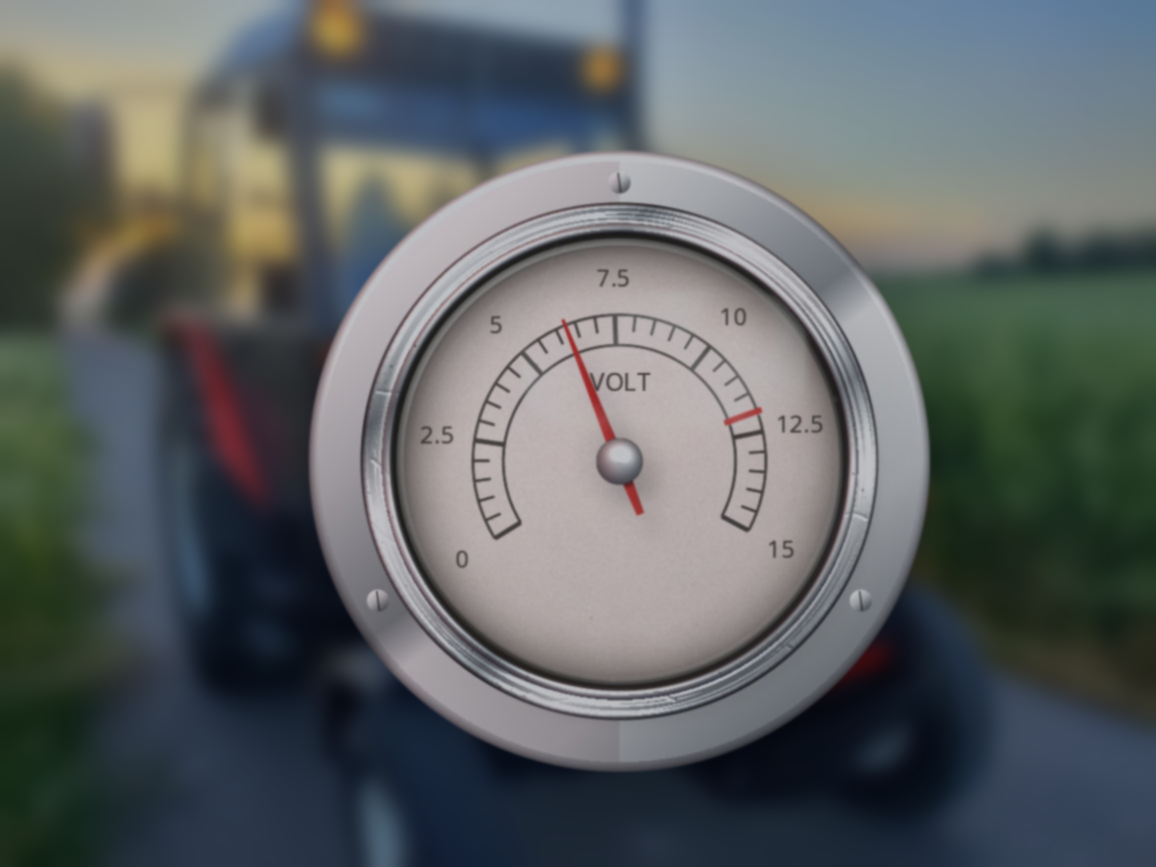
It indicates {"value": 6.25, "unit": "V"}
